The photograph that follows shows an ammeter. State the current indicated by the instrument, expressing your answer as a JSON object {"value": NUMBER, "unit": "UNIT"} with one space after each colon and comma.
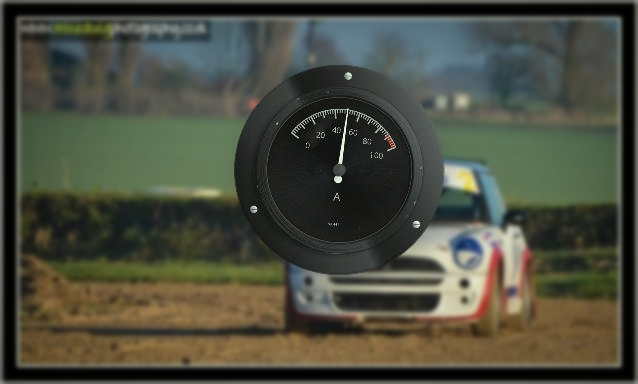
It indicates {"value": 50, "unit": "A"}
